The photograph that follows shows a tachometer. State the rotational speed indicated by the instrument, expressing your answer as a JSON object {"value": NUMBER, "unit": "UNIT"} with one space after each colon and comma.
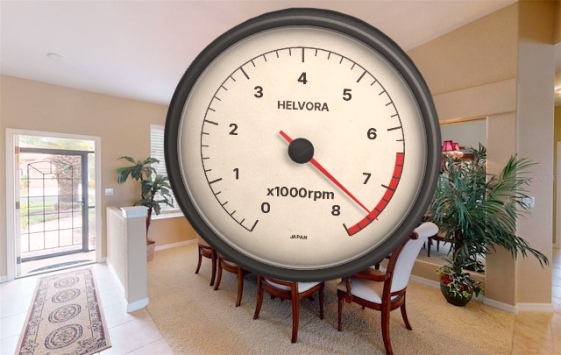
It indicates {"value": 7500, "unit": "rpm"}
